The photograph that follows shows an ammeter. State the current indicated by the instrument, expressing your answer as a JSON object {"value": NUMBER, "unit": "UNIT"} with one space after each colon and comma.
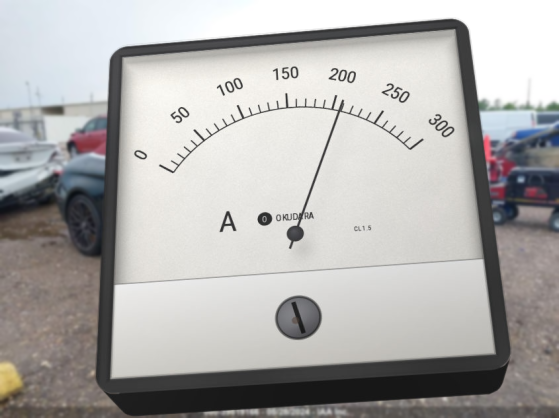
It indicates {"value": 210, "unit": "A"}
